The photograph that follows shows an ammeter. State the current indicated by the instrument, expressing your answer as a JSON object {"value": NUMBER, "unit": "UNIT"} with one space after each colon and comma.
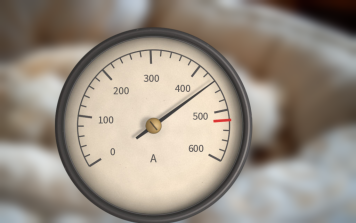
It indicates {"value": 440, "unit": "A"}
